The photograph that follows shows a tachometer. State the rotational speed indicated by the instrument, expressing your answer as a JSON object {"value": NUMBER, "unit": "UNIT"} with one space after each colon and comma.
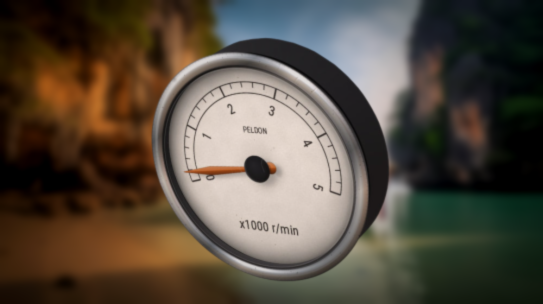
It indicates {"value": 200, "unit": "rpm"}
